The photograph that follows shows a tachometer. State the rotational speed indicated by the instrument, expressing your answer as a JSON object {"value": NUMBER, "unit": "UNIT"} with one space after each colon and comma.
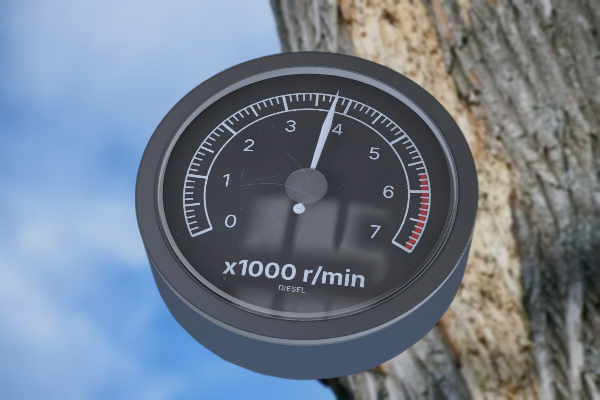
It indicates {"value": 3800, "unit": "rpm"}
